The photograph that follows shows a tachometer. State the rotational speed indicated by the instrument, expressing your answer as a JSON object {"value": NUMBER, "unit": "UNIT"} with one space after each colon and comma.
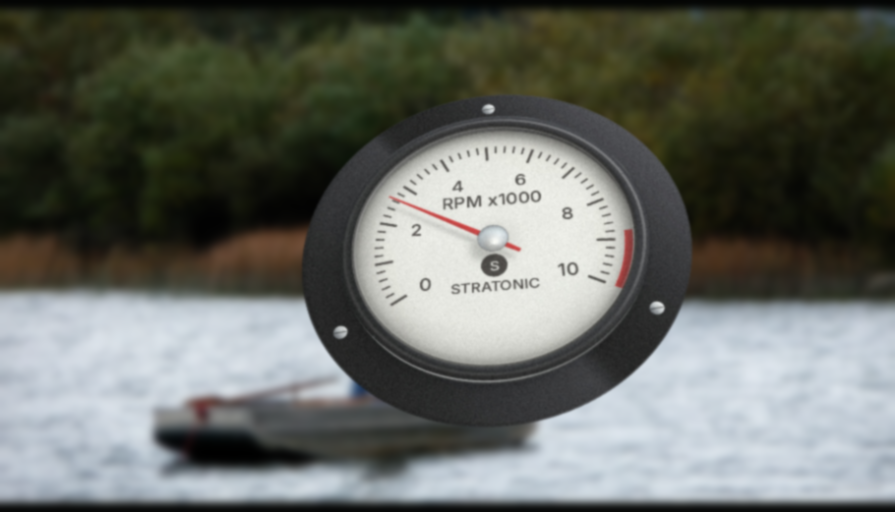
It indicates {"value": 2600, "unit": "rpm"}
